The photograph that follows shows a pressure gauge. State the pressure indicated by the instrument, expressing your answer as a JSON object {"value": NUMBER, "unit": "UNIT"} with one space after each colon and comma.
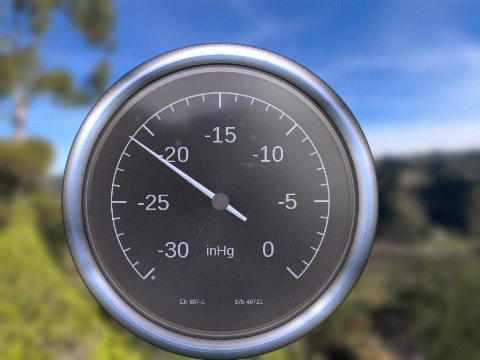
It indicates {"value": -21, "unit": "inHg"}
